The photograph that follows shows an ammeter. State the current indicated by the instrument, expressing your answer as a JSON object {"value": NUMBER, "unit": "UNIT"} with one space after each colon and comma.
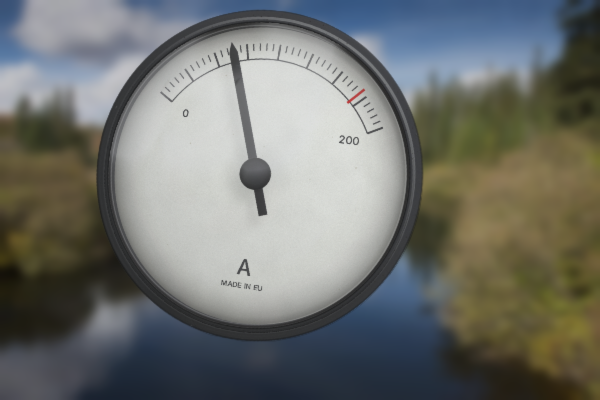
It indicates {"value": 65, "unit": "A"}
